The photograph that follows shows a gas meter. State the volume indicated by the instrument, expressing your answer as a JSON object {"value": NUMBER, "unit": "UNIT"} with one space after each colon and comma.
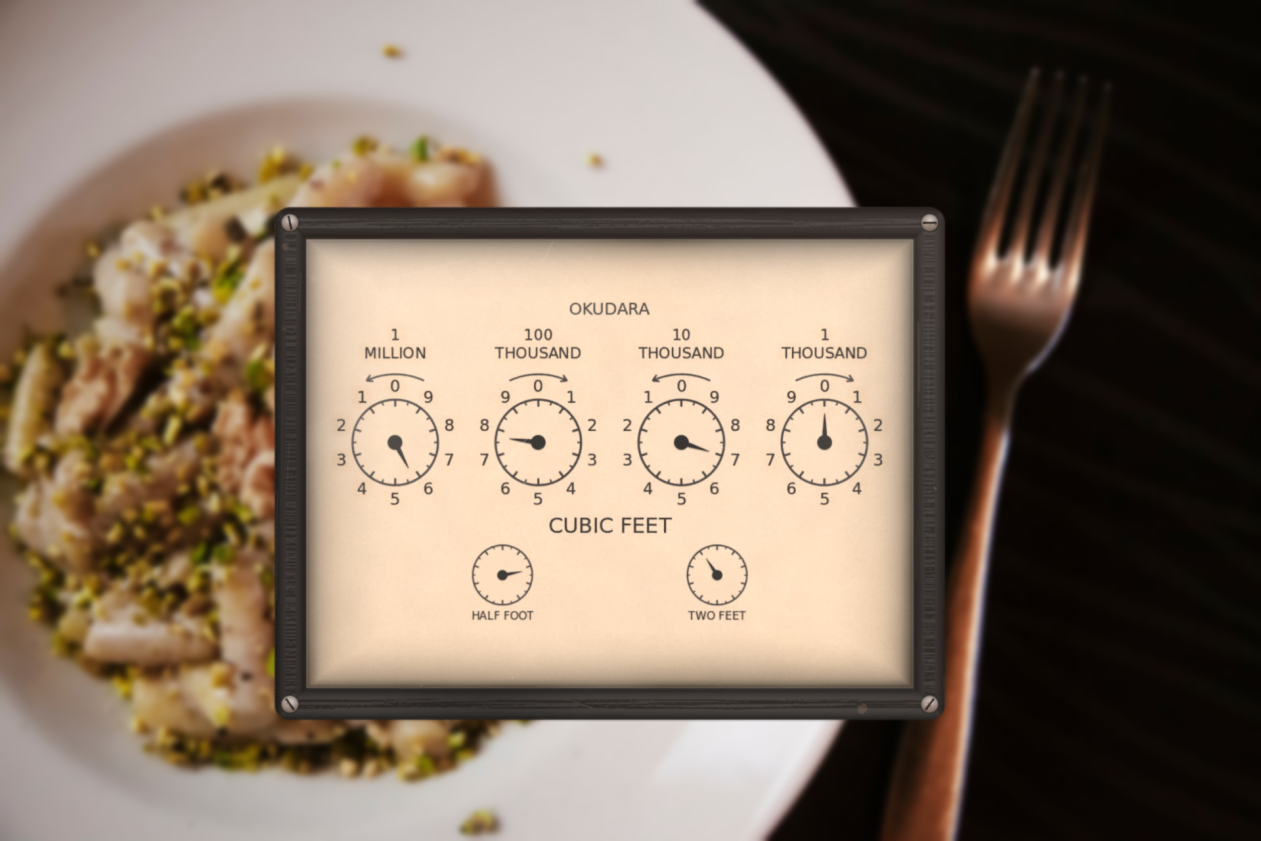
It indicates {"value": 577000, "unit": "ft³"}
